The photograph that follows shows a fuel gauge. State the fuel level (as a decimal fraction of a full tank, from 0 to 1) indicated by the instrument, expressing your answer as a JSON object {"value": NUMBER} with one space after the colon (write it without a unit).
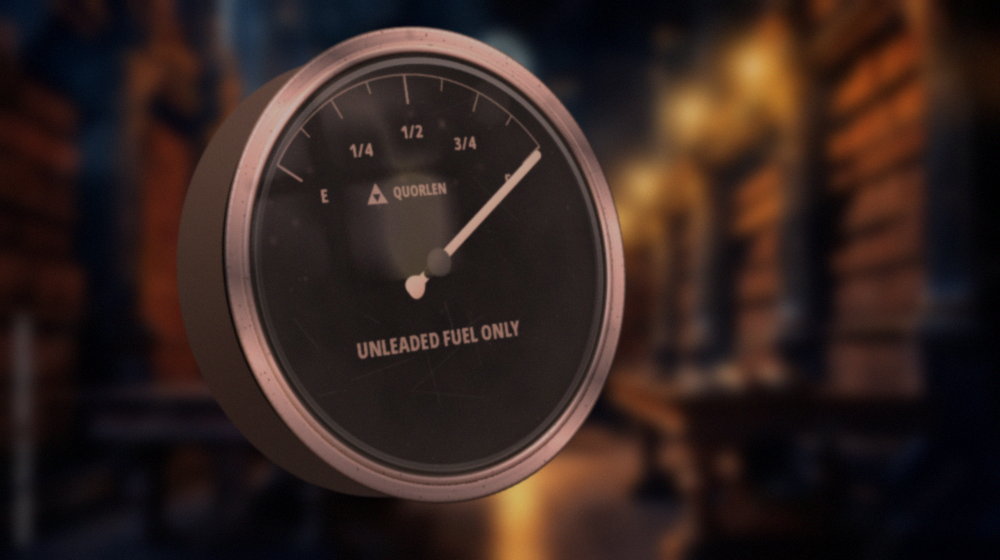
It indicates {"value": 1}
